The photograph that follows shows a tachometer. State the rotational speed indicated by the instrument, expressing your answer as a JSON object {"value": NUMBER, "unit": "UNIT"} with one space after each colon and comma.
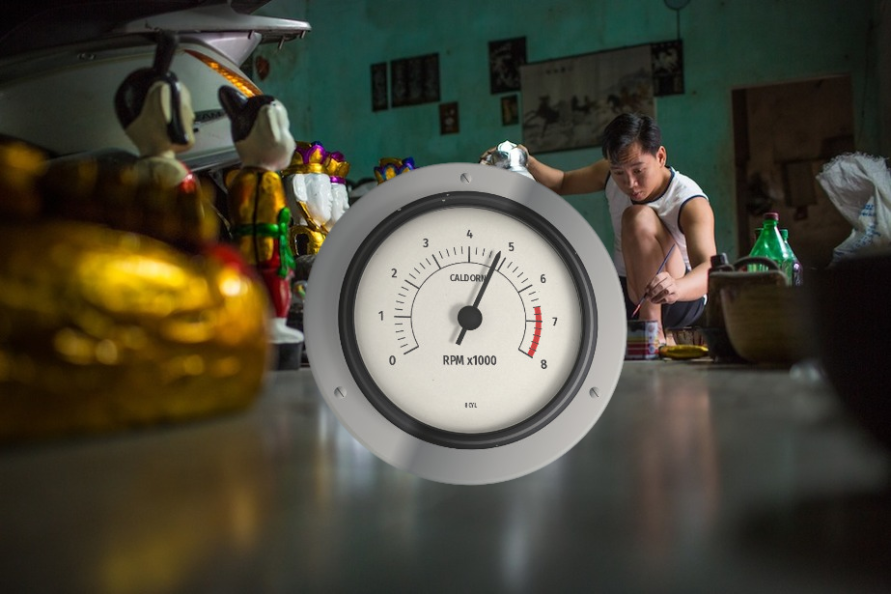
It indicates {"value": 4800, "unit": "rpm"}
